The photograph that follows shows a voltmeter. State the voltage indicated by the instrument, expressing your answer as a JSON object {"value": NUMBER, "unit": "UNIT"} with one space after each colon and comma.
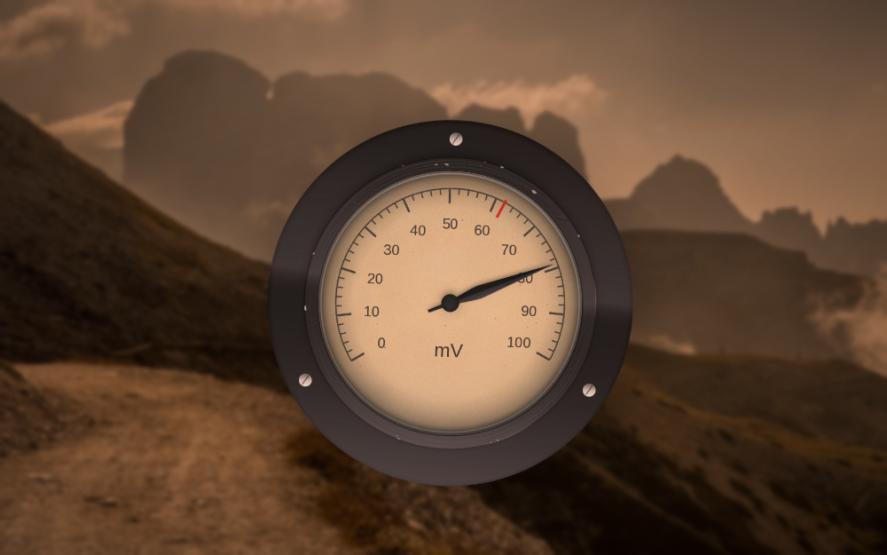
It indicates {"value": 79, "unit": "mV"}
